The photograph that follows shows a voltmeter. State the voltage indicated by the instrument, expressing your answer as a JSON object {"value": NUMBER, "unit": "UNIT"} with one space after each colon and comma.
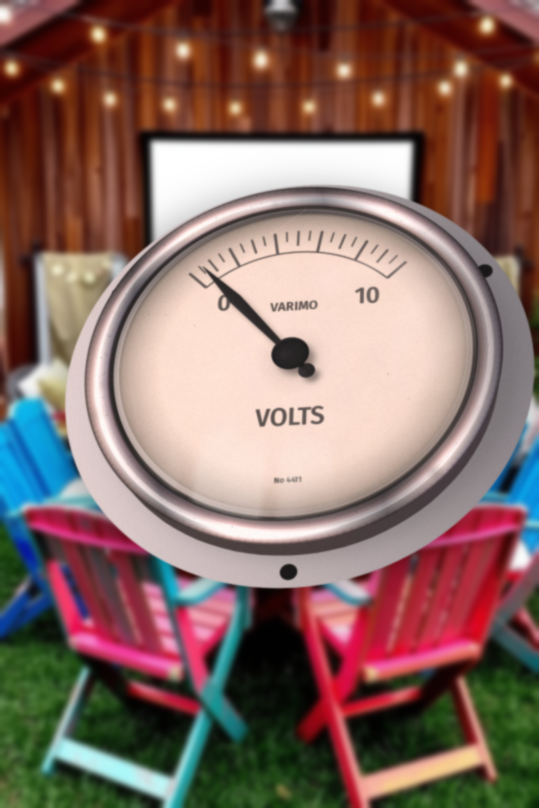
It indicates {"value": 0.5, "unit": "V"}
